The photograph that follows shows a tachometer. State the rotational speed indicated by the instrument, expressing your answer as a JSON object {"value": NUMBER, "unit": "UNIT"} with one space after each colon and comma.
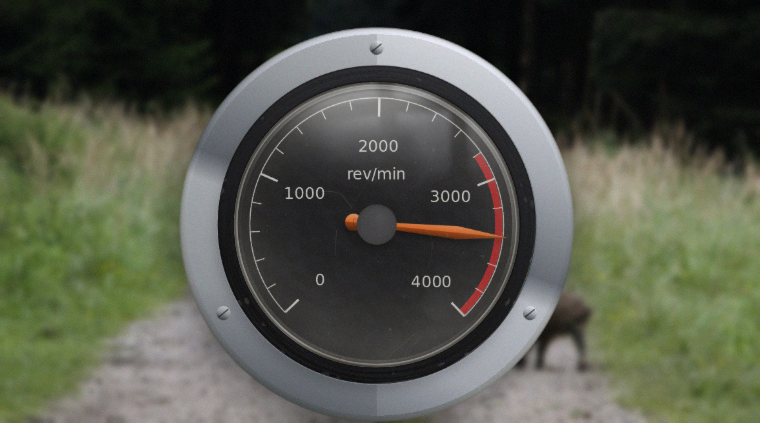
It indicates {"value": 3400, "unit": "rpm"}
